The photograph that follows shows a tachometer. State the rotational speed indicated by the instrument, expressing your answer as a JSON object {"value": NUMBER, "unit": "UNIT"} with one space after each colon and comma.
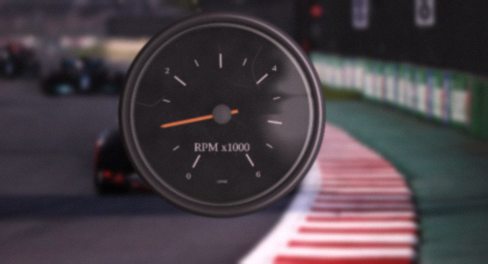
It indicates {"value": 1000, "unit": "rpm"}
